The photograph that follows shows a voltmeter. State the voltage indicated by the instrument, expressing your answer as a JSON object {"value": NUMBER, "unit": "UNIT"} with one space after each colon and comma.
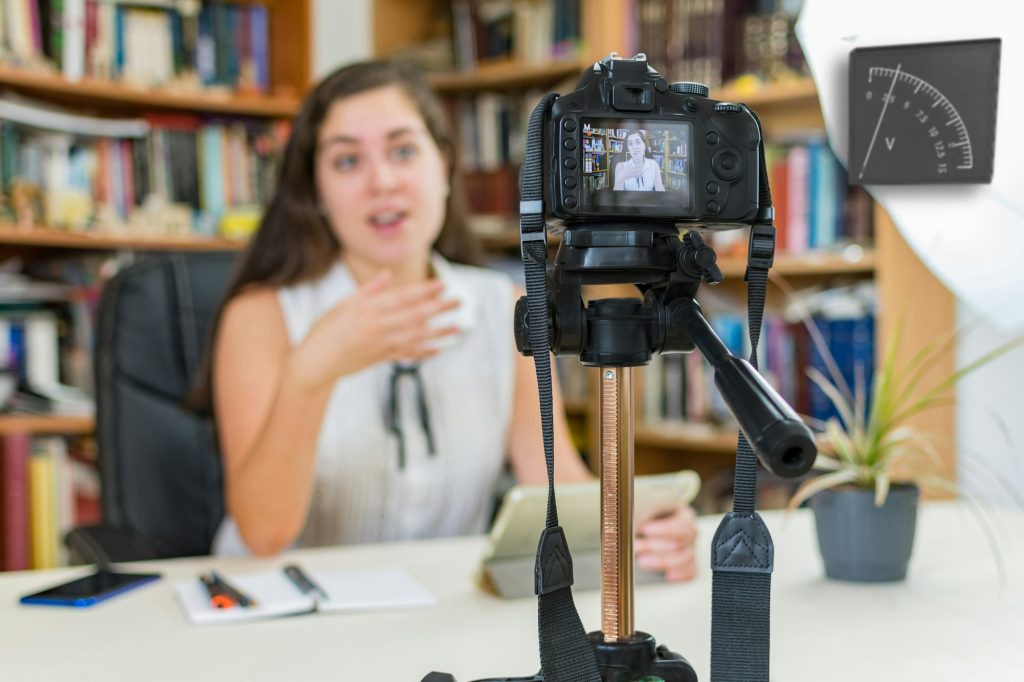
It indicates {"value": 2.5, "unit": "V"}
